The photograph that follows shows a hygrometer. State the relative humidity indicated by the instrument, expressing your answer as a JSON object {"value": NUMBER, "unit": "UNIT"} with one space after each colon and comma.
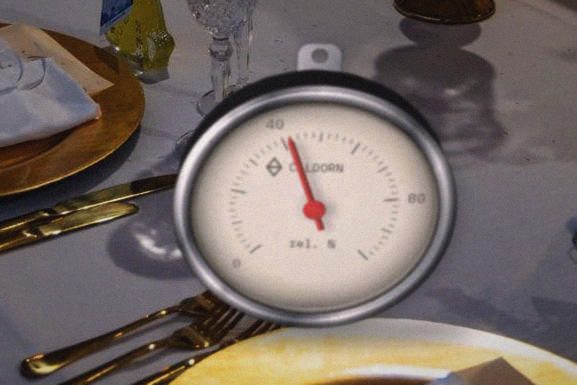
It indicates {"value": 42, "unit": "%"}
